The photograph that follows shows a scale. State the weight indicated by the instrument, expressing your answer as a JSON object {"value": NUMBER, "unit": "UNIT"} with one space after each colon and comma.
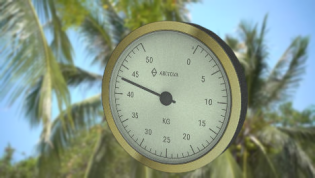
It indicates {"value": 43, "unit": "kg"}
